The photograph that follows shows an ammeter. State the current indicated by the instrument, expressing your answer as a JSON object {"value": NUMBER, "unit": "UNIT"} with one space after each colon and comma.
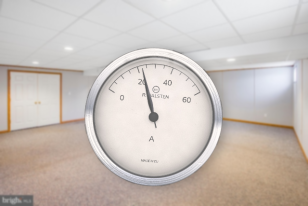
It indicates {"value": 22.5, "unit": "A"}
